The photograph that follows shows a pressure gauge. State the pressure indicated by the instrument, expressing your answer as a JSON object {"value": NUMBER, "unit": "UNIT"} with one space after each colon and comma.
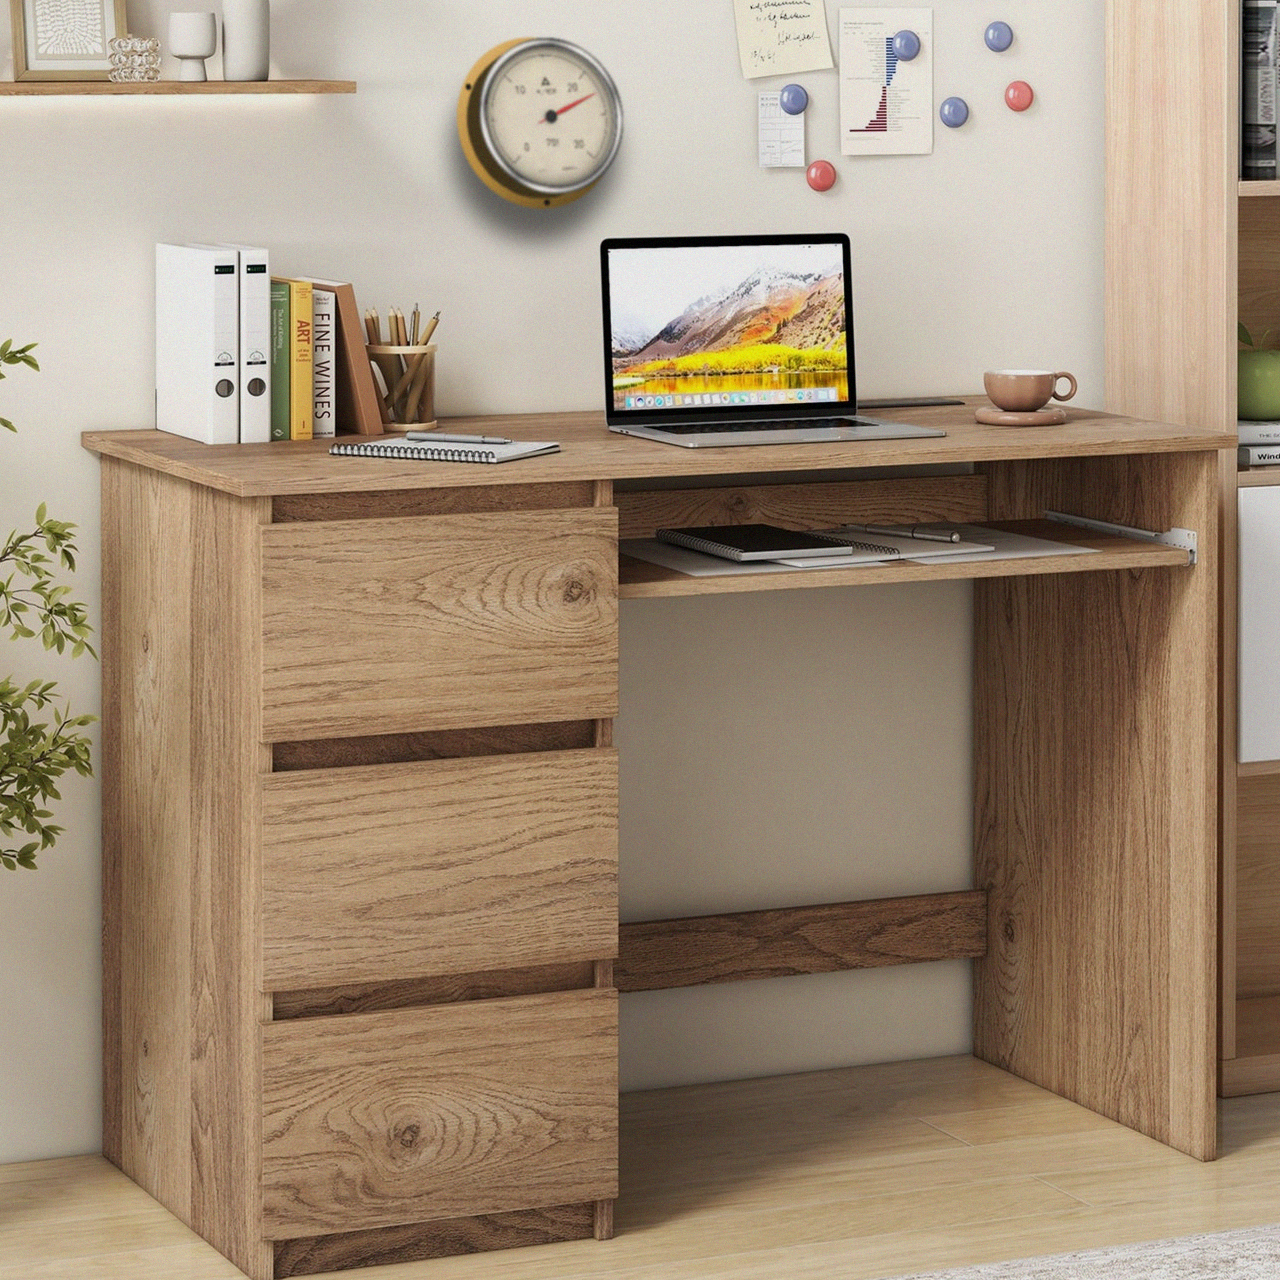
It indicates {"value": 22.5, "unit": "psi"}
